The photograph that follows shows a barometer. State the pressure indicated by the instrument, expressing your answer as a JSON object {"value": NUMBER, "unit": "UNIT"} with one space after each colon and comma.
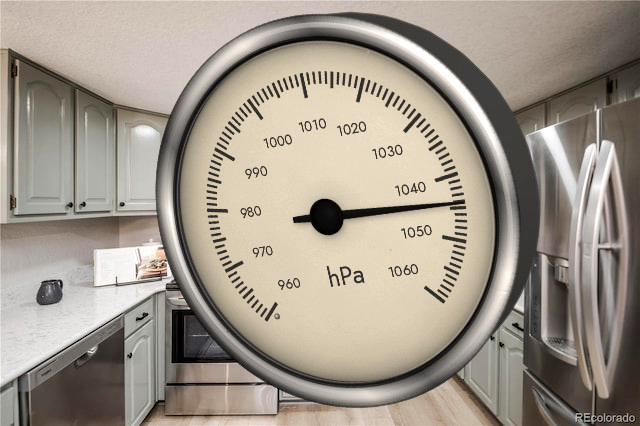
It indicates {"value": 1044, "unit": "hPa"}
